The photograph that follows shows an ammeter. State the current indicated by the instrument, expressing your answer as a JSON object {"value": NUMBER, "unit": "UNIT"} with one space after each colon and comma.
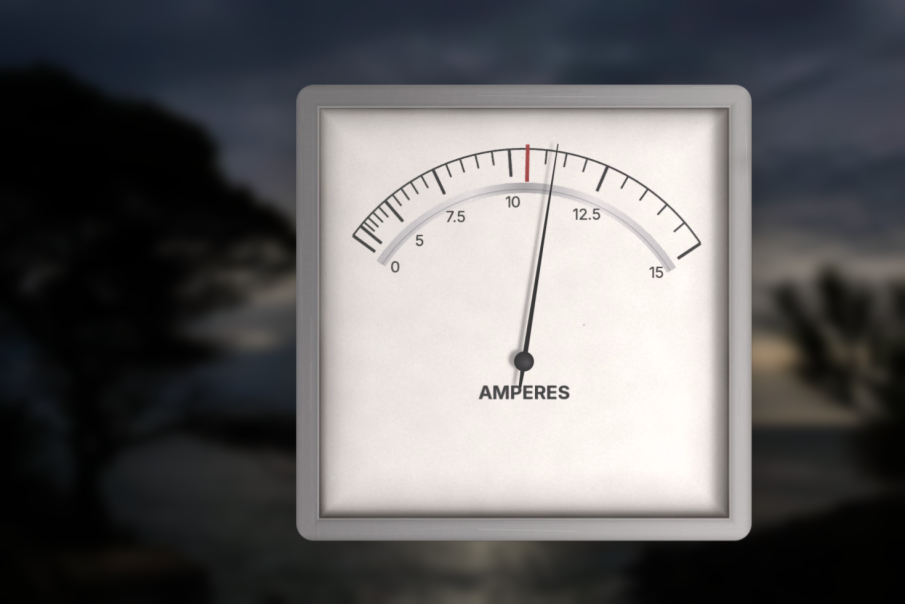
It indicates {"value": 11.25, "unit": "A"}
